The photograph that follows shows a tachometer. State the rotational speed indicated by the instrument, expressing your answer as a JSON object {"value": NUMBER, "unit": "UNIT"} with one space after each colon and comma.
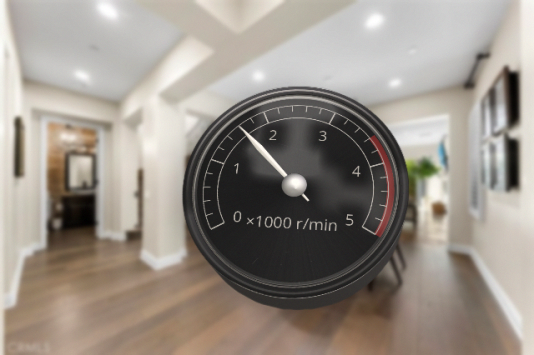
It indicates {"value": 1600, "unit": "rpm"}
